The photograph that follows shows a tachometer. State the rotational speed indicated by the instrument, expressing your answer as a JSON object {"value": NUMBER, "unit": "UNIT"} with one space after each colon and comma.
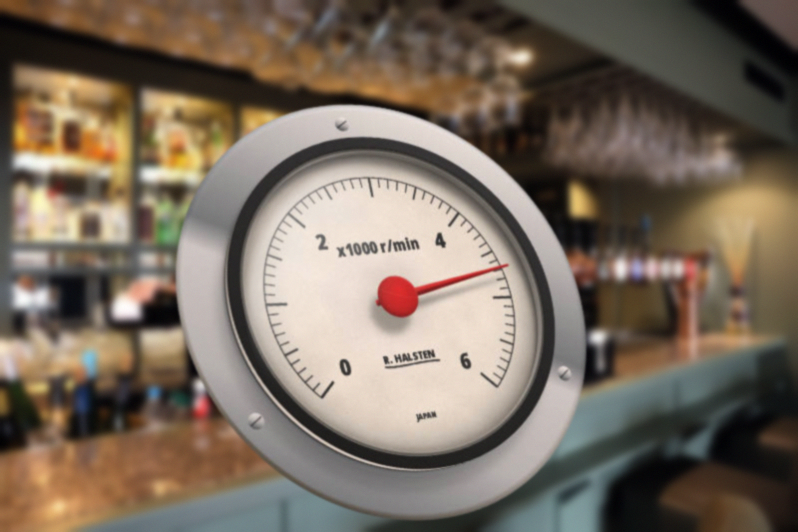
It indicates {"value": 4700, "unit": "rpm"}
